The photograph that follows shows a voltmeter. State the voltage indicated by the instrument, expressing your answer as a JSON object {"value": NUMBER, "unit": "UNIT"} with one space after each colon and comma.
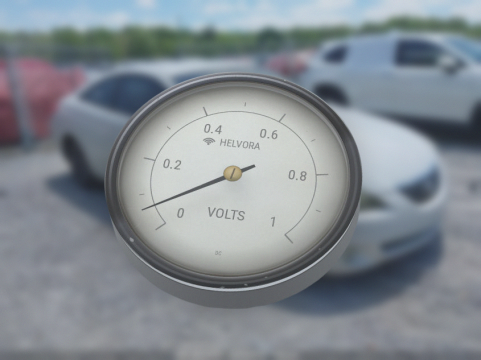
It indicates {"value": 0.05, "unit": "V"}
